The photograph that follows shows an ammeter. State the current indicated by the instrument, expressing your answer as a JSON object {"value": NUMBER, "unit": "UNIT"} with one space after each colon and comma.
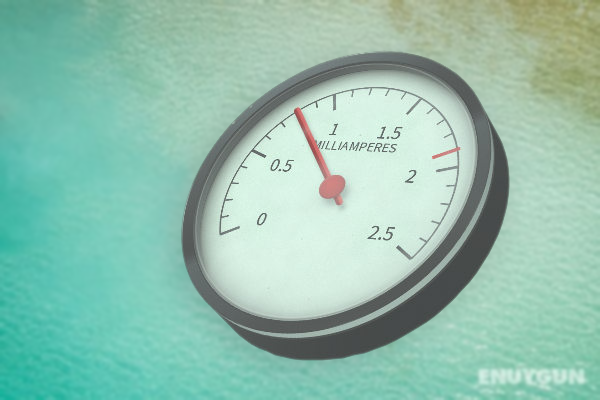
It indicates {"value": 0.8, "unit": "mA"}
